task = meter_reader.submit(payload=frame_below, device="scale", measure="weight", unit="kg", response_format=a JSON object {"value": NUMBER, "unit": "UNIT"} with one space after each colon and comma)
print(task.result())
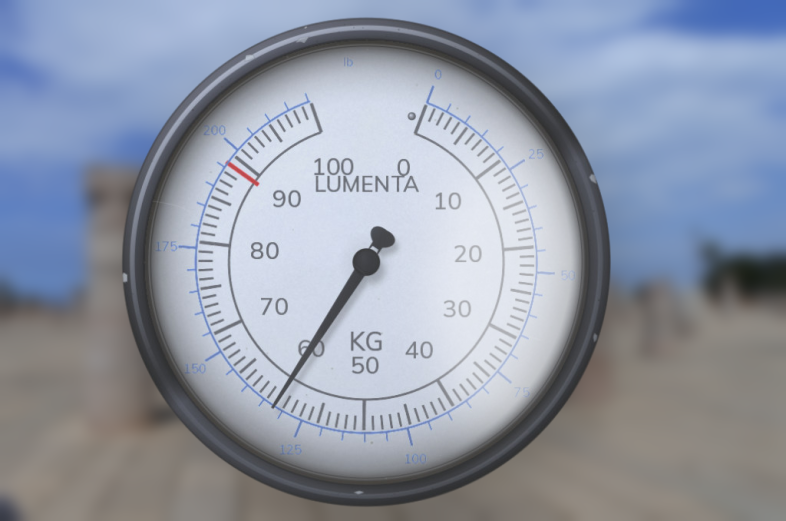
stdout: {"value": 60, "unit": "kg"}
